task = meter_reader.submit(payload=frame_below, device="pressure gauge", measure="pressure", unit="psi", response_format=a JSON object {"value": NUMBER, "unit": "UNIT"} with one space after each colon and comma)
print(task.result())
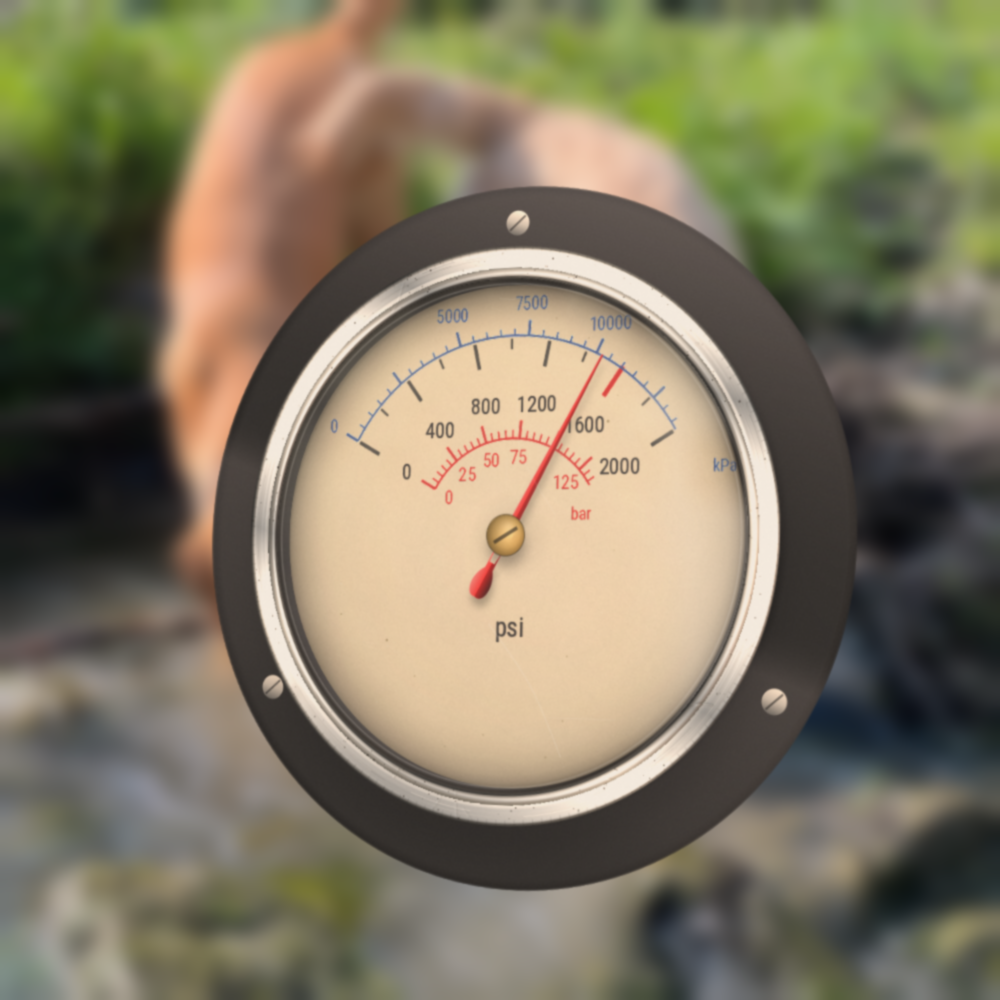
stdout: {"value": 1500, "unit": "psi"}
